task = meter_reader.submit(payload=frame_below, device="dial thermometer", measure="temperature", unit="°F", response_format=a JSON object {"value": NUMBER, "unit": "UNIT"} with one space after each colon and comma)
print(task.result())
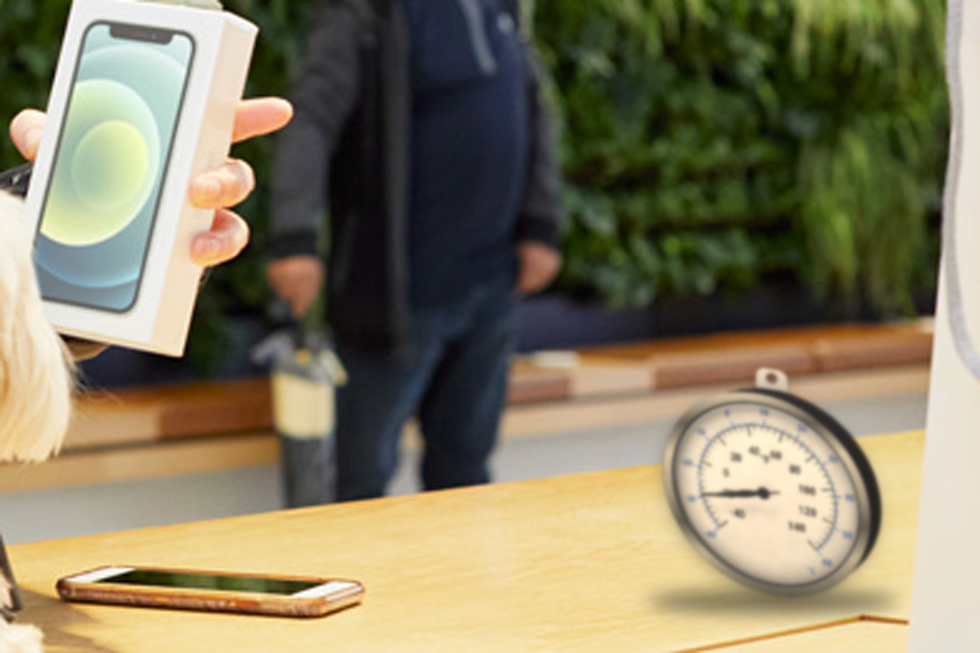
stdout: {"value": -20, "unit": "°F"}
